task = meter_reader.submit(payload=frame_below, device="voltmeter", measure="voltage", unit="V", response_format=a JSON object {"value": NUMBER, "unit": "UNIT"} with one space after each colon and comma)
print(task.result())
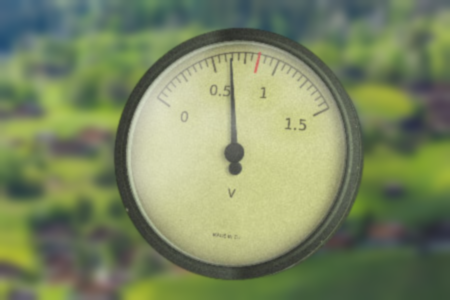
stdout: {"value": 0.65, "unit": "V"}
